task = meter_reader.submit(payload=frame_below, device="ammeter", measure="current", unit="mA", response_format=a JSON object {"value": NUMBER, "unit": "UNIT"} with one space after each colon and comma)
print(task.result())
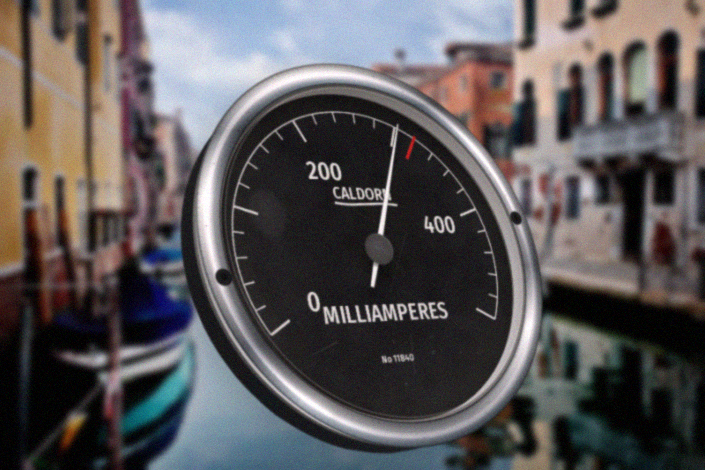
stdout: {"value": 300, "unit": "mA"}
